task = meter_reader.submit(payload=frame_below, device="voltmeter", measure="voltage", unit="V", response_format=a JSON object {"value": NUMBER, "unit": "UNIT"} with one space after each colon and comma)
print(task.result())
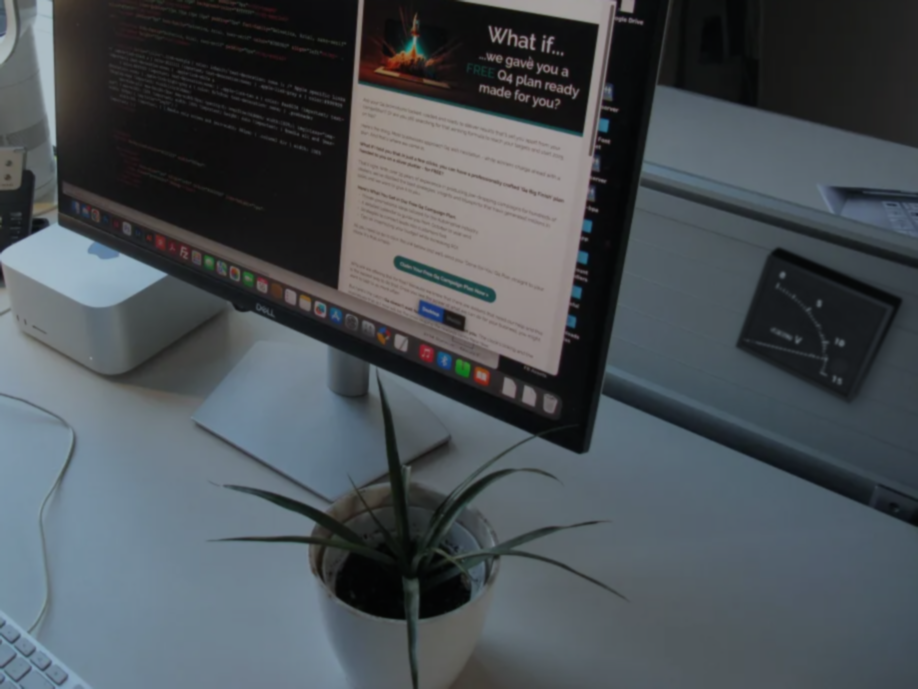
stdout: {"value": 12.5, "unit": "V"}
